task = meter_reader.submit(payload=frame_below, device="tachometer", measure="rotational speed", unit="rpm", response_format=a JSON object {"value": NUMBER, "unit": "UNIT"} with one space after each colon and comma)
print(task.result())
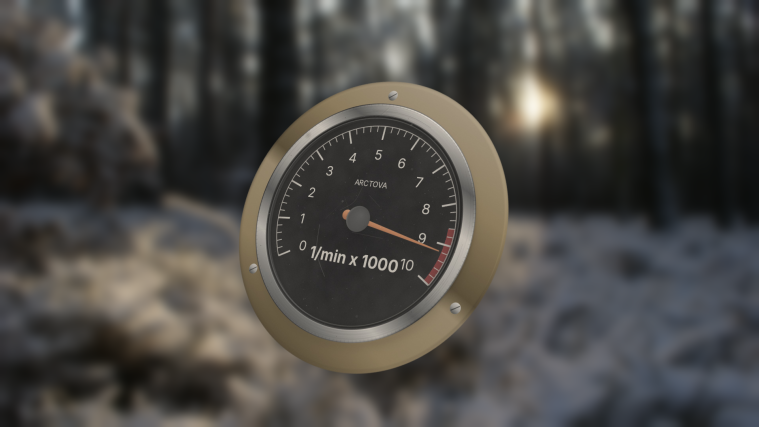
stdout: {"value": 9200, "unit": "rpm"}
